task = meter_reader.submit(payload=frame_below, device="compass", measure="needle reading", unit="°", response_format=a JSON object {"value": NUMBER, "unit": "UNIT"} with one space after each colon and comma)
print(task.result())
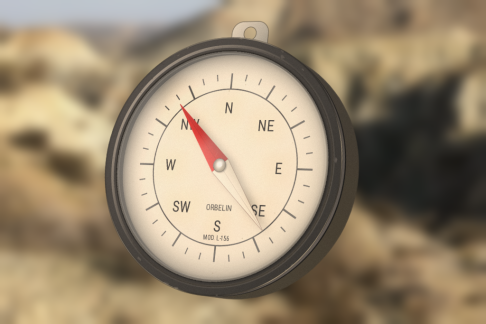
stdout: {"value": 320, "unit": "°"}
